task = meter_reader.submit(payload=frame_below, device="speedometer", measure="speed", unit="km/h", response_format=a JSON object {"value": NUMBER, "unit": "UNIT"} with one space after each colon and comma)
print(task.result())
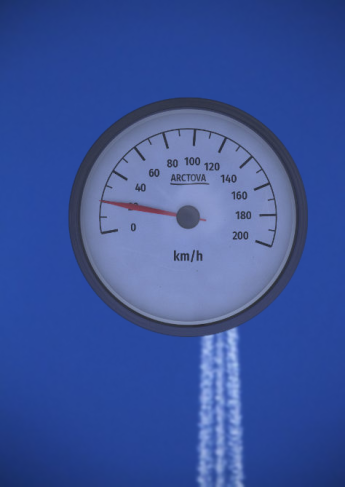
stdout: {"value": 20, "unit": "km/h"}
